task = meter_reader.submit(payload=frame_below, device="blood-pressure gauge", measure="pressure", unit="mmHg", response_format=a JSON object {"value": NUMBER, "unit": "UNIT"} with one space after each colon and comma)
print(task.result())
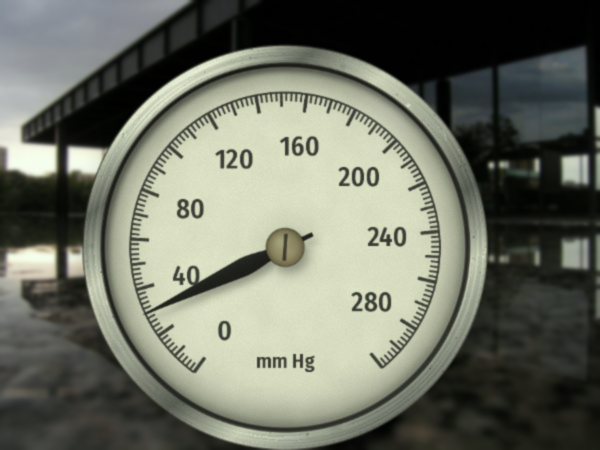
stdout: {"value": 30, "unit": "mmHg"}
